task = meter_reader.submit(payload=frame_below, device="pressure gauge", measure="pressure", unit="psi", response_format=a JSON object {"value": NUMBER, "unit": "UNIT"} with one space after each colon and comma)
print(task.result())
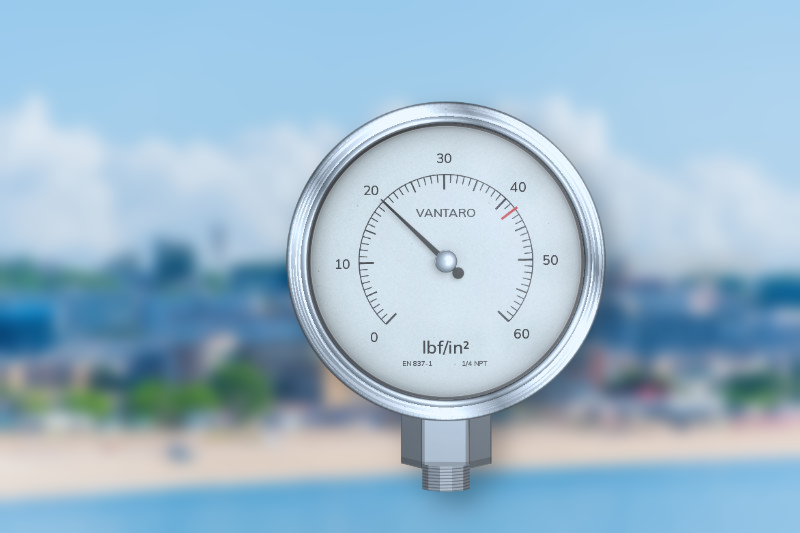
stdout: {"value": 20, "unit": "psi"}
